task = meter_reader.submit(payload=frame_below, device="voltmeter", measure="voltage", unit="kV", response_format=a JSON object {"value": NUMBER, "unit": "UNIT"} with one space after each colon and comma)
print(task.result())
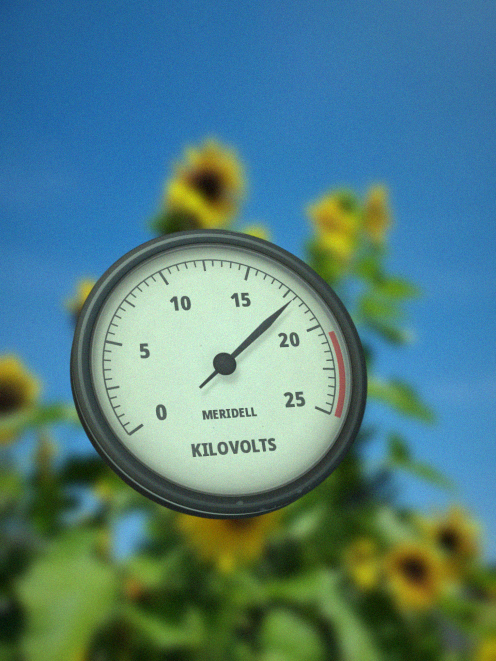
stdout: {"value": 18, "unit": "kV"}
